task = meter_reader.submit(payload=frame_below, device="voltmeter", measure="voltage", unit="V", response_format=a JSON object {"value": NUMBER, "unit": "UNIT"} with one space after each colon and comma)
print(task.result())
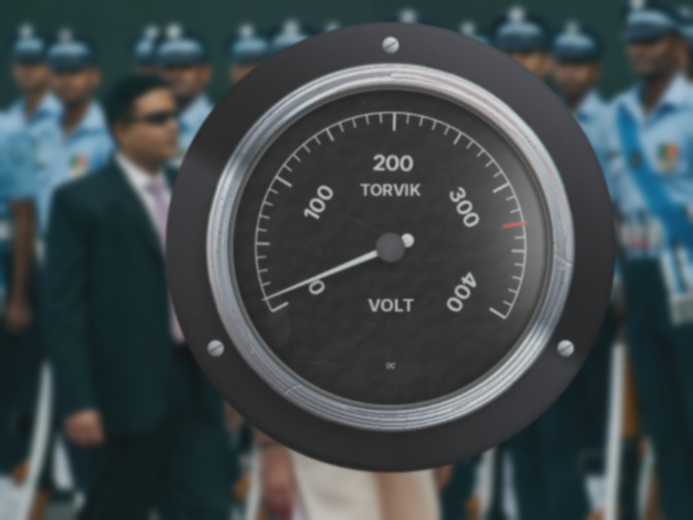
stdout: {"value": 10, "unit": "V"}
